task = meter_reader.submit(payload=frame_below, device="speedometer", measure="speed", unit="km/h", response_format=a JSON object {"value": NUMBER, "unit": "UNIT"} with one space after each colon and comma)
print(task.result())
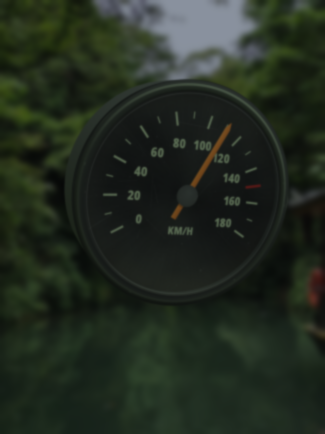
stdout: {"value": 110, "unit": "km/h"}
